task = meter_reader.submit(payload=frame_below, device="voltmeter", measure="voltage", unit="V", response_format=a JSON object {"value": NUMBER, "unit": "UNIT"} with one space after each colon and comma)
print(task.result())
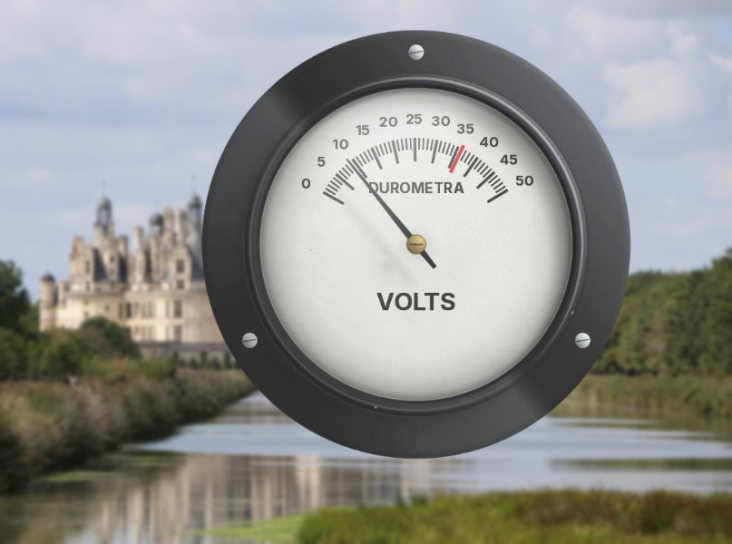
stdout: {"value": 9, "unit": "V"}
